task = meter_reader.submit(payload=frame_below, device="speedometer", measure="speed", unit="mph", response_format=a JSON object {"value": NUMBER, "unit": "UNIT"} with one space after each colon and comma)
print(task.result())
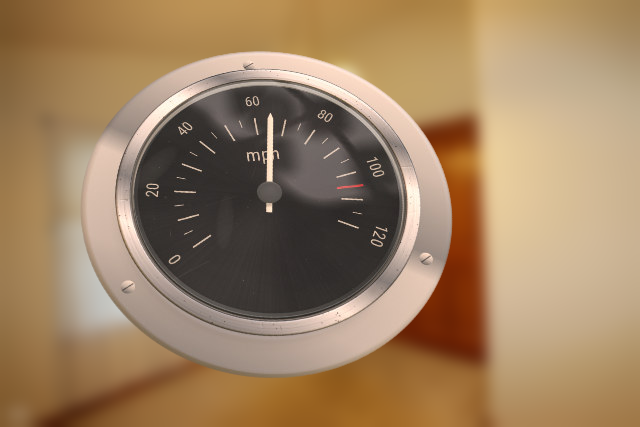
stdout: {"value": 65, "unit": "mph"}
